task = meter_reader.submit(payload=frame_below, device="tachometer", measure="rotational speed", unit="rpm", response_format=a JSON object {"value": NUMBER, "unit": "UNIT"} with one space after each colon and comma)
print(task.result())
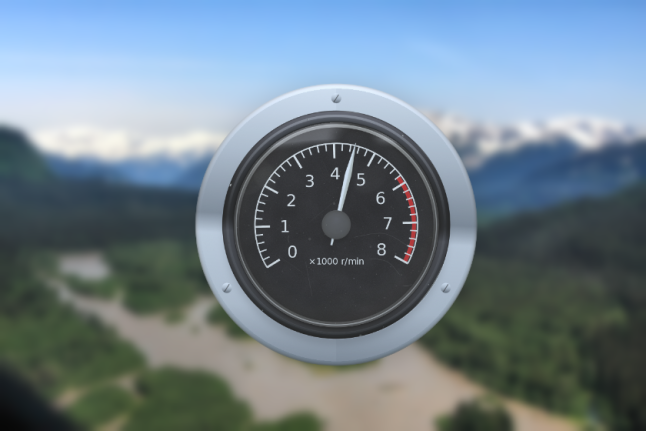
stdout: {"value": 4500, "unit": "rpm"}
